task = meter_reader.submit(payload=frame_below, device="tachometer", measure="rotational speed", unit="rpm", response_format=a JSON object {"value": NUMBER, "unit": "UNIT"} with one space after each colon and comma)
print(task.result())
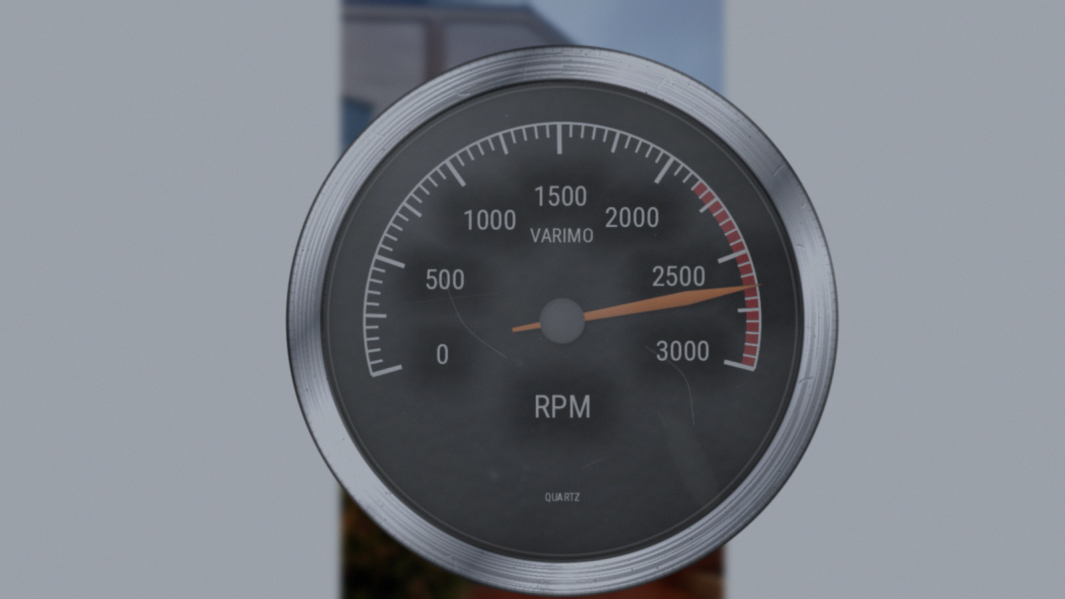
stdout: {"value": 2650, "unit": "rpm"}
